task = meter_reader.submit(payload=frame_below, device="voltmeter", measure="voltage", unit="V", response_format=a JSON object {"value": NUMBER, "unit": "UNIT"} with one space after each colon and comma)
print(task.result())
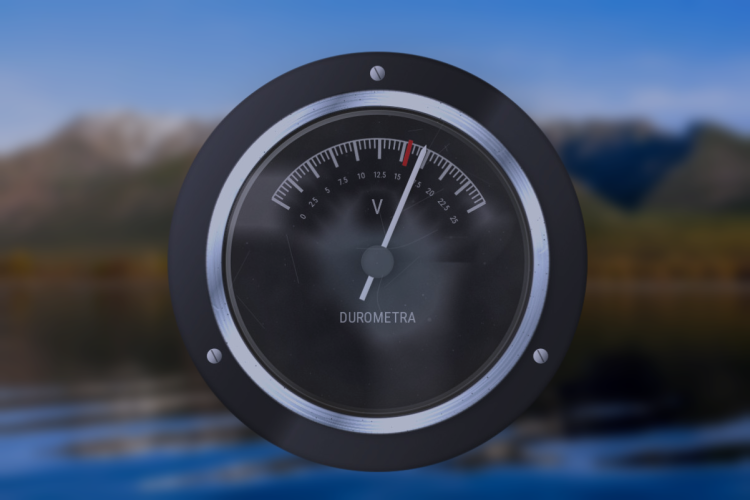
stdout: {"value": 17, "unit": "V"}
